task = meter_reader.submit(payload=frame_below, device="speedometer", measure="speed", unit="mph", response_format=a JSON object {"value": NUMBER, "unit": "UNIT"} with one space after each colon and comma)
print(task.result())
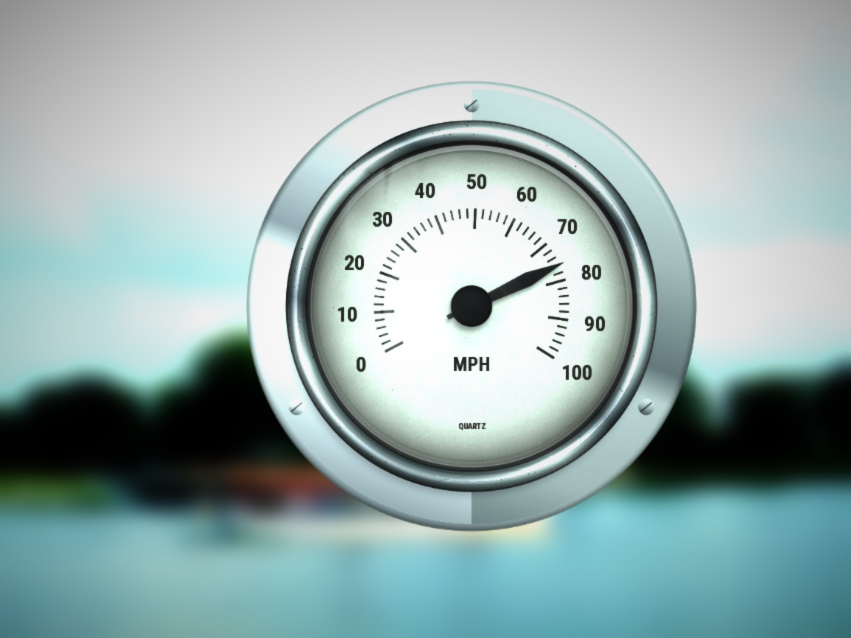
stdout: {"value": 76, "unit": "mph"}
